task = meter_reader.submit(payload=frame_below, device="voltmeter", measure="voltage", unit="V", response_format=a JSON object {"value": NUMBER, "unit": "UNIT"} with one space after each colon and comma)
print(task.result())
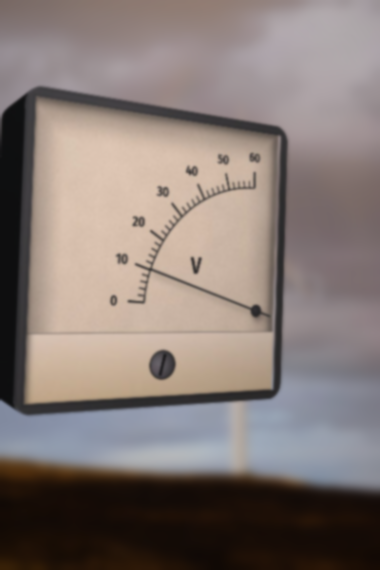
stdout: {"value": 10, "unit": "V"}
